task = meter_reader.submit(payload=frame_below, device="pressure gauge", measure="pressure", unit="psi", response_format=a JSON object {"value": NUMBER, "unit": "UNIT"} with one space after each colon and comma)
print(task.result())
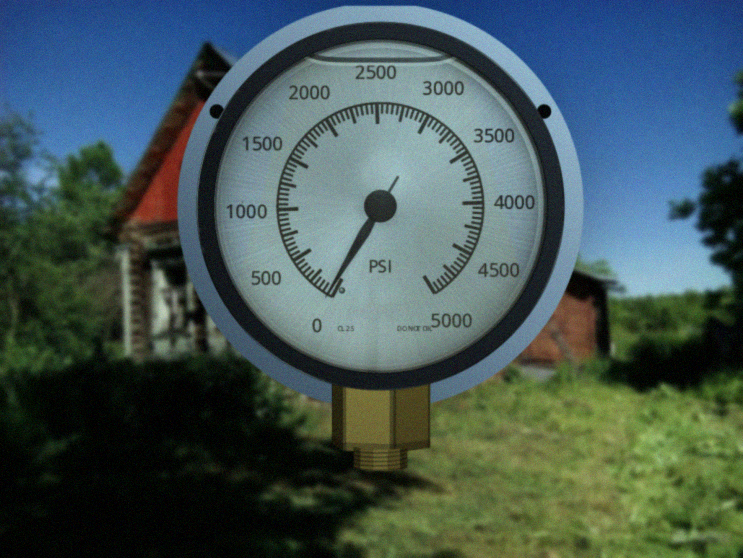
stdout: {"value": 50, "unit": "psi"}
